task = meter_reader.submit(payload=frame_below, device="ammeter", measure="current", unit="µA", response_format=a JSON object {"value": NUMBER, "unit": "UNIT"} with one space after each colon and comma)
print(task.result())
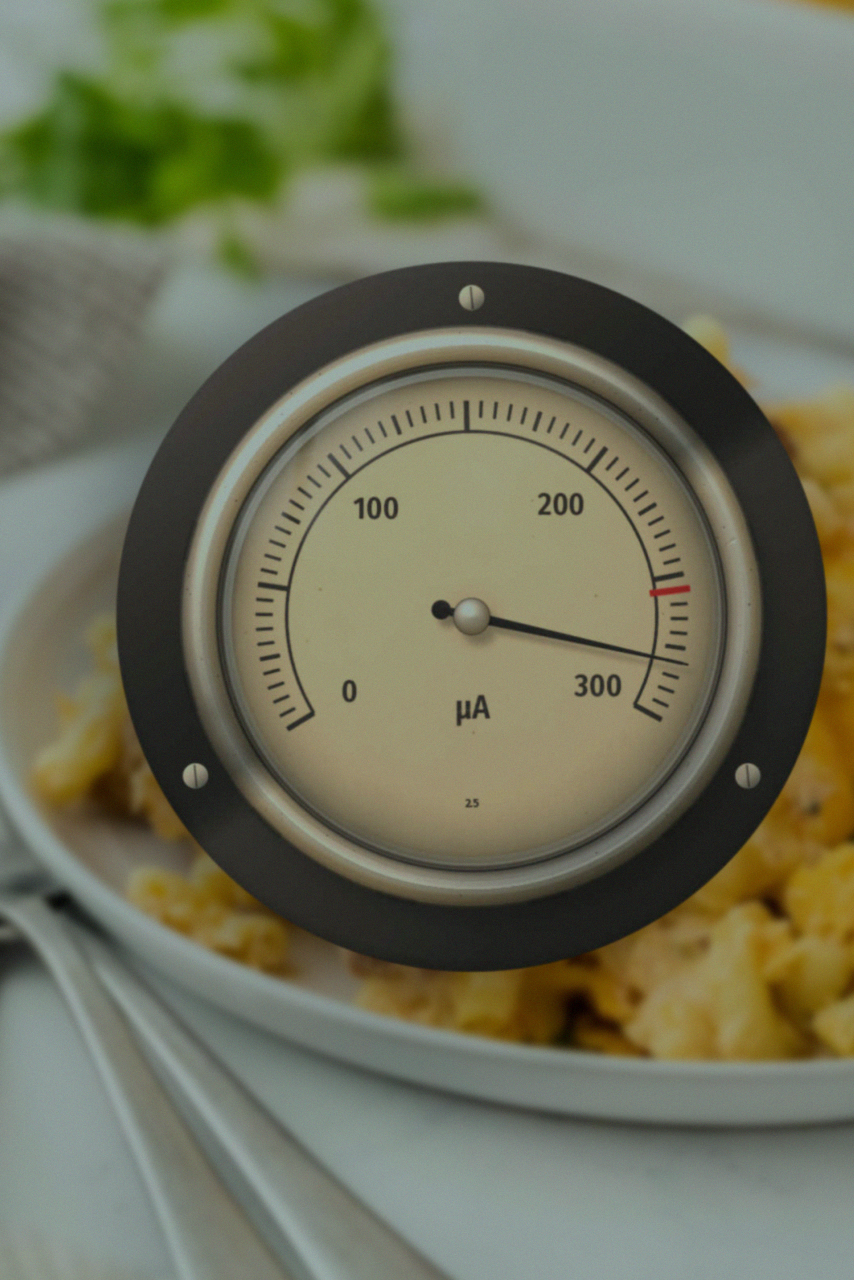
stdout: {"value": 280, "unit": "µA"}
